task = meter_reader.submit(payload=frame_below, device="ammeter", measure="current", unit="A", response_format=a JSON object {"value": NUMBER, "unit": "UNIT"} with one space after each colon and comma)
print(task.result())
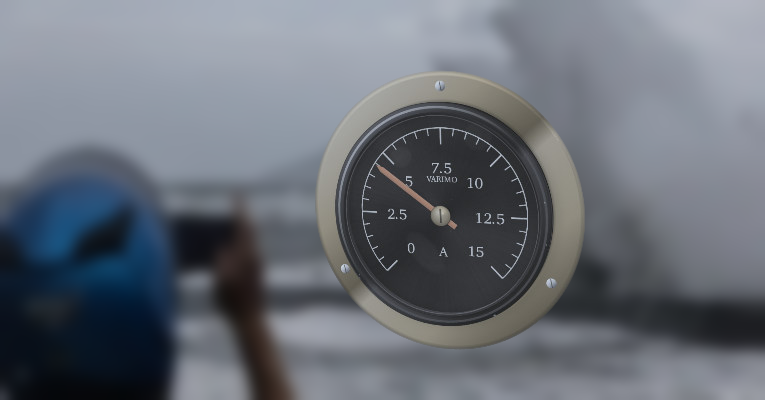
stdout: {"value": 4.5, "unit": "A"}
